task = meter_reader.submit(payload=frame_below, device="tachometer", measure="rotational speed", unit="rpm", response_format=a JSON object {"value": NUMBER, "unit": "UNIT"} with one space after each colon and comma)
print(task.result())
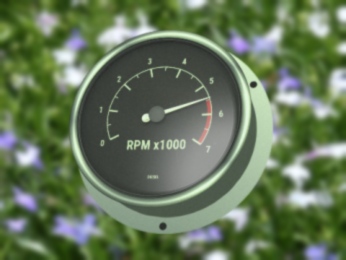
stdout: {"value": 5500, "unit": "rpm"}
